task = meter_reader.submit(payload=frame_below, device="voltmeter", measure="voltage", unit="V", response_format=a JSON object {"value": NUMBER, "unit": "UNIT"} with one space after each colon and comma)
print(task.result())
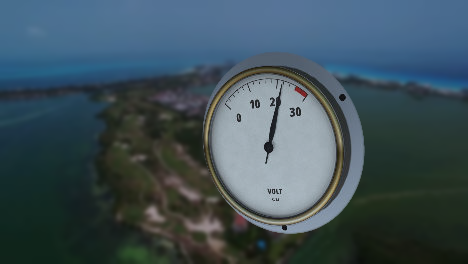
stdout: {"value": 22, "unit": "V"}
